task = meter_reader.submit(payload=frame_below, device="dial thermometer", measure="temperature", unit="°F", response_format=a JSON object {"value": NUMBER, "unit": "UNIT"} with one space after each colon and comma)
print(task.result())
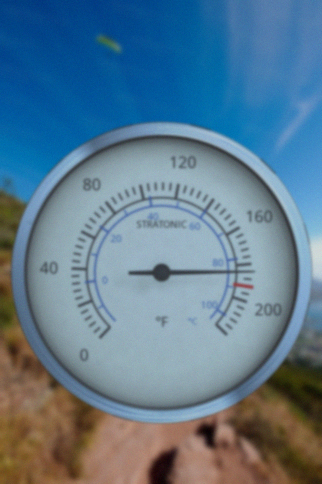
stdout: {"value": 184, "unit": "°F"}
